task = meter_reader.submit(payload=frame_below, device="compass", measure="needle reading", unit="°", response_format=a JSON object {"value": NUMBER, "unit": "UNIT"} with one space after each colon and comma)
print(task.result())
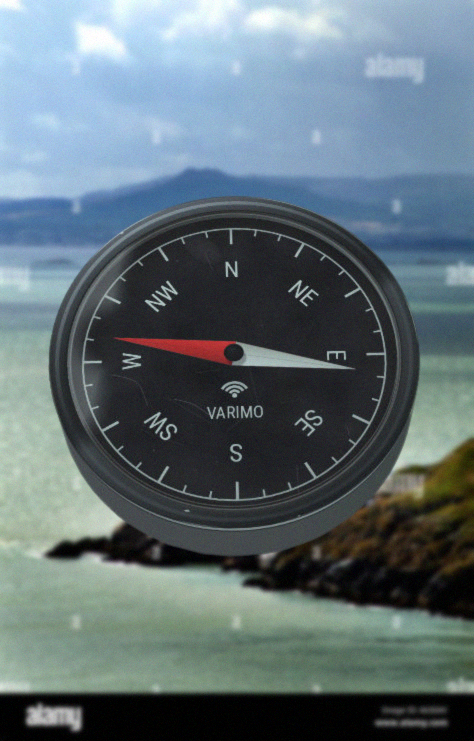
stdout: {"value": 280, "unit": "°"}
